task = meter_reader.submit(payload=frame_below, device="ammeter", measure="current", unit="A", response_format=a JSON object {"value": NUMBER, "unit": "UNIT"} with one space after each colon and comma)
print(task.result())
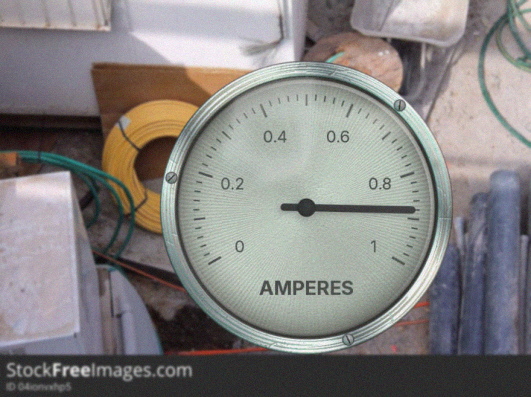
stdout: {"value": 0.88, "unit": "A"}
